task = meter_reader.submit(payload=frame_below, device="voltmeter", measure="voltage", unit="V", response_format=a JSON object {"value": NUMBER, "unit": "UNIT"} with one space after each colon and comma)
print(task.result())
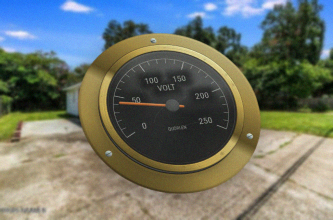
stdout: {"value": 40, "unit": "V"}
